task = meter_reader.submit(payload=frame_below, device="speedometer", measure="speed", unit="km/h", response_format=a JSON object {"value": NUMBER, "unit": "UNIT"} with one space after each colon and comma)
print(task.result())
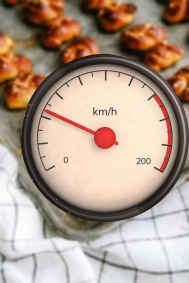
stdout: {"value": 45, "unit": "km/h"}
